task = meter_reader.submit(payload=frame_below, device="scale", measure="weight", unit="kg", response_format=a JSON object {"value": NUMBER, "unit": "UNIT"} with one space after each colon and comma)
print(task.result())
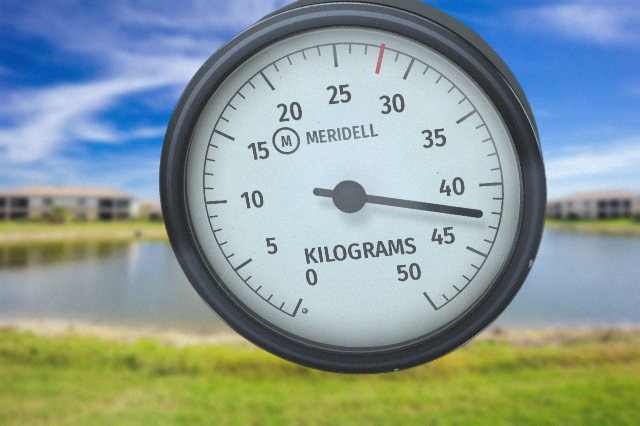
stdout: {"value": 42, "unit": "kg"}
